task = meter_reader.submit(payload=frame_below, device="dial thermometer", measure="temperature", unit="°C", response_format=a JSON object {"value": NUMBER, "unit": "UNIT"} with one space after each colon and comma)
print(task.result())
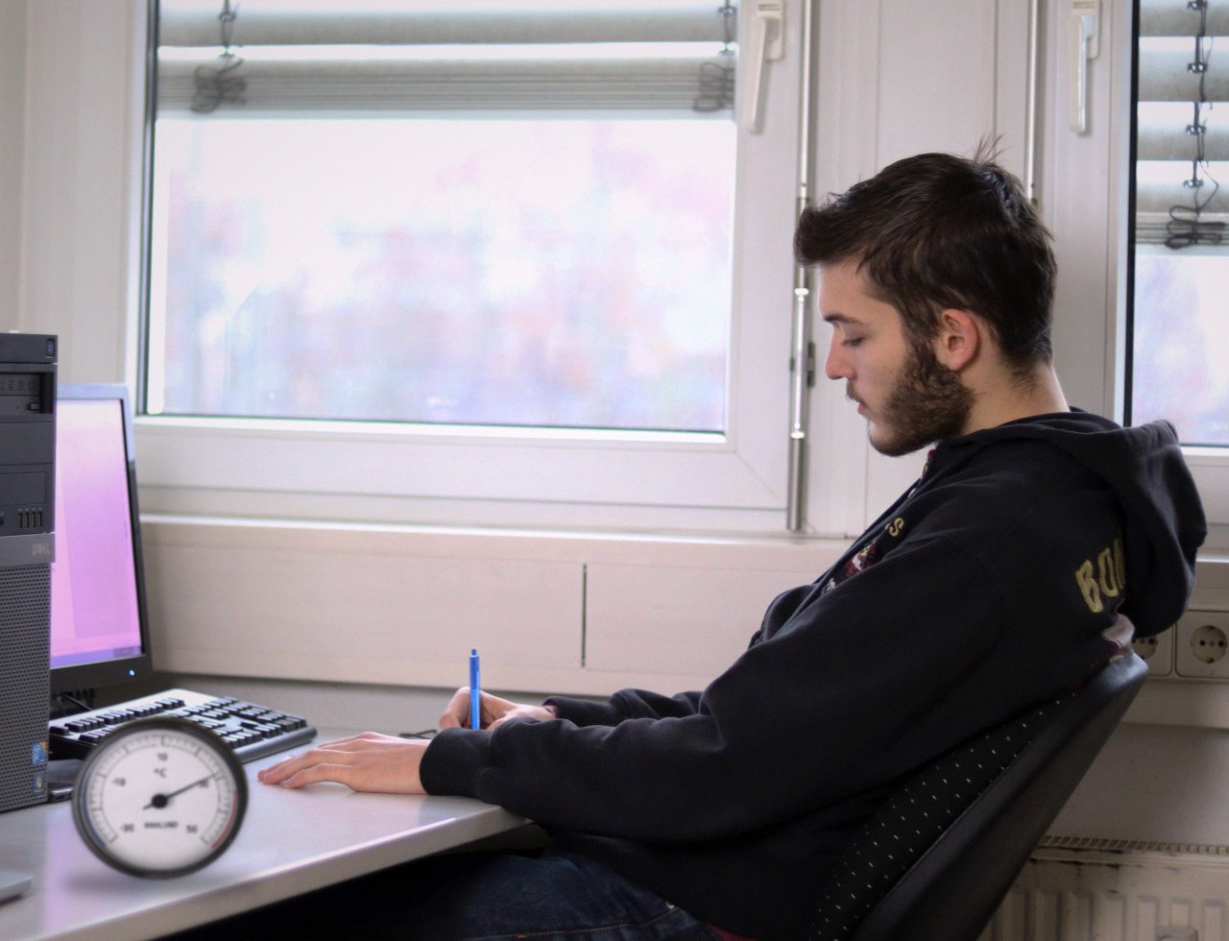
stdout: {"value": 28, "unit": "°C"}
